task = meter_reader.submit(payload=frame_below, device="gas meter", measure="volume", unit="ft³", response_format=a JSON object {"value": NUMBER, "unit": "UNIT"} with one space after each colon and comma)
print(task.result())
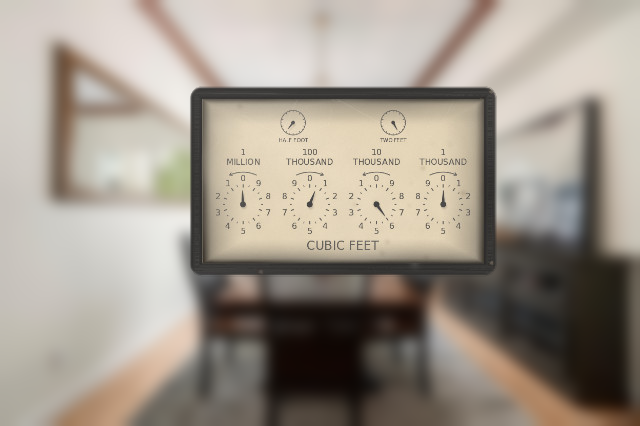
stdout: {"value": 6000, "unit": "ft³"}
